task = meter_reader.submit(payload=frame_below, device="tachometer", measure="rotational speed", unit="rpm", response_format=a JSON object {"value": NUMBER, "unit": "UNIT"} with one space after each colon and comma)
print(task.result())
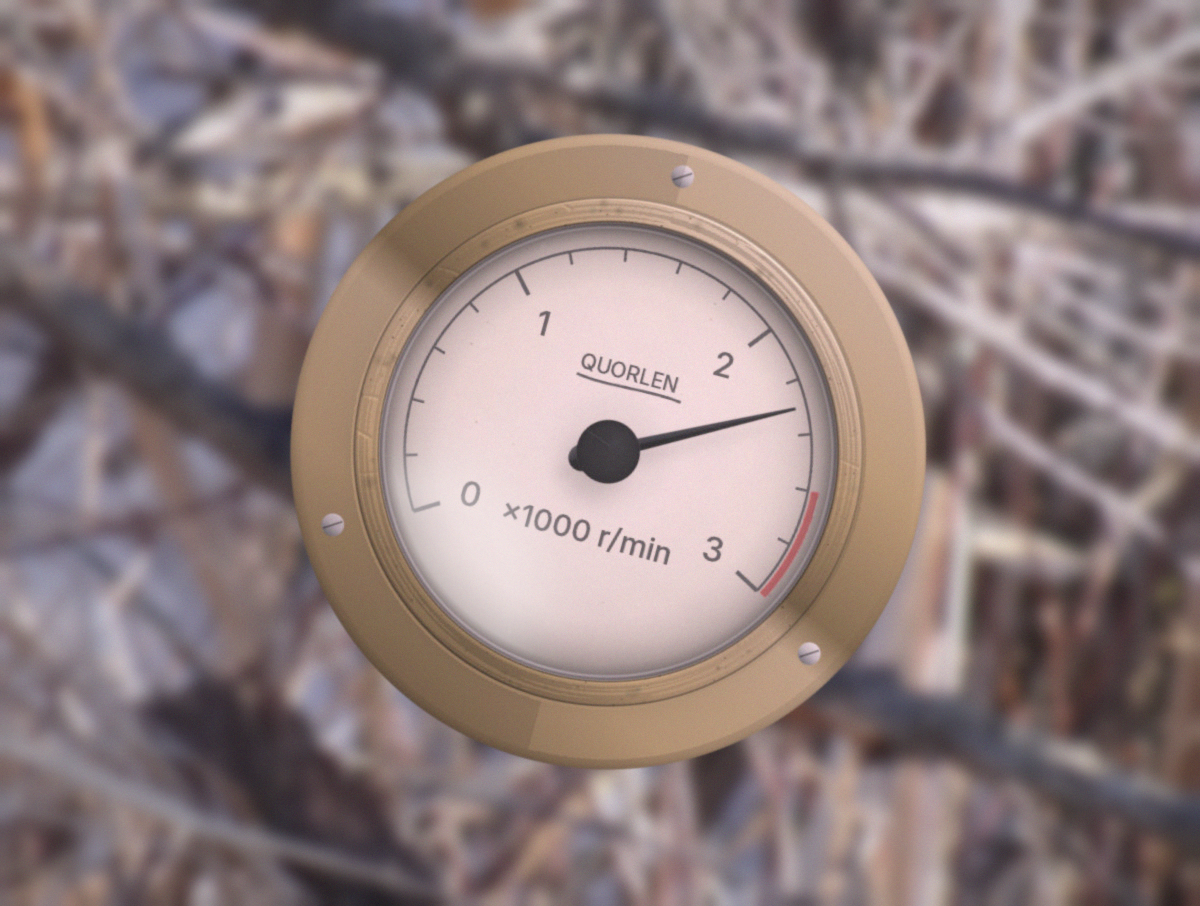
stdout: {"value": 2300, "unit": "rpm"}
